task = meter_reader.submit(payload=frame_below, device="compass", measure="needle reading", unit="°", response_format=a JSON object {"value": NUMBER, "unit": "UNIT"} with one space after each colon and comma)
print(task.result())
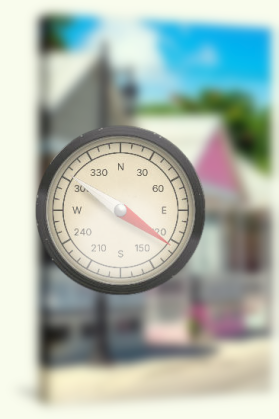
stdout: {"value": 125, "unit": "°"}
